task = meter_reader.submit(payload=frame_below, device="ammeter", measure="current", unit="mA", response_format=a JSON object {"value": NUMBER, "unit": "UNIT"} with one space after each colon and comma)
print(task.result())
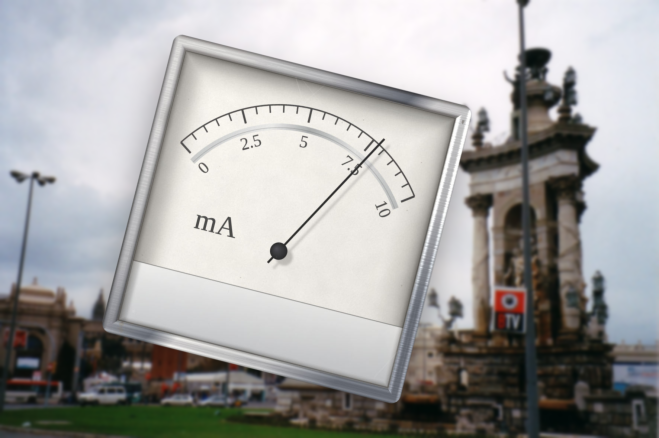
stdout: {"value": 7.75, "unit": "mA"}
